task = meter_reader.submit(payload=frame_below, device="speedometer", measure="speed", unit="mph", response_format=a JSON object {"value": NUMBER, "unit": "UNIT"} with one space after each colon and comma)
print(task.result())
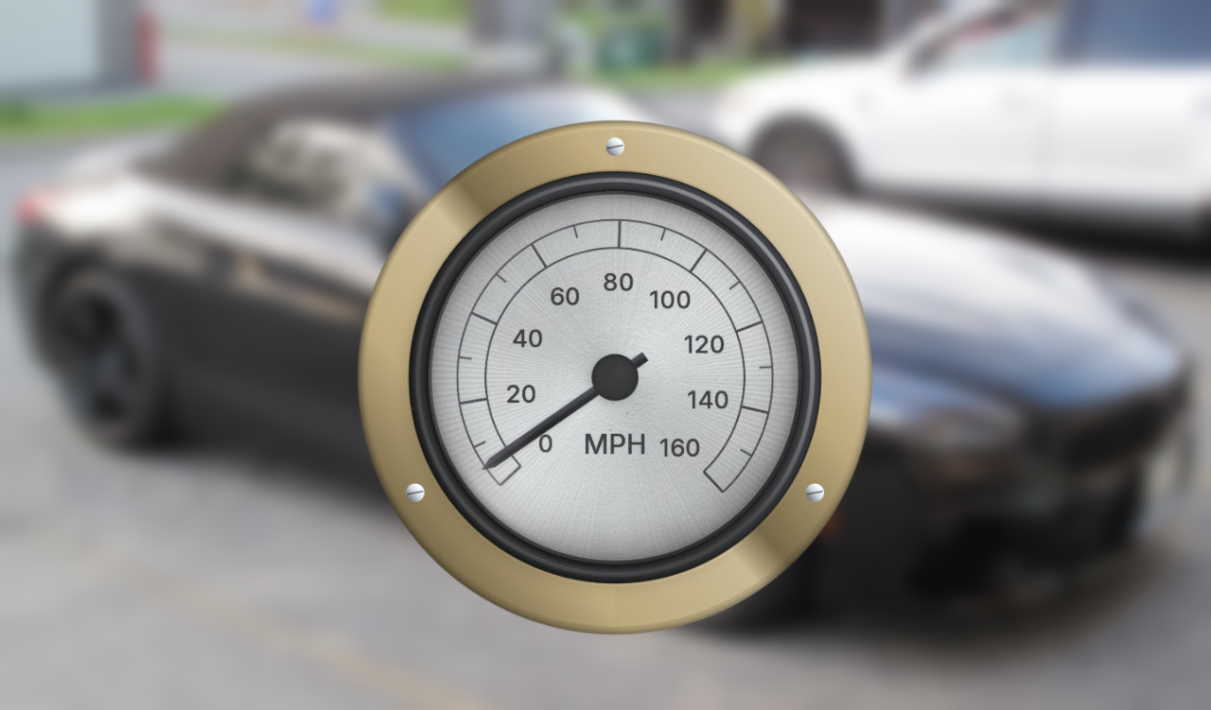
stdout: {"value": 5, "unit": "mph"}
